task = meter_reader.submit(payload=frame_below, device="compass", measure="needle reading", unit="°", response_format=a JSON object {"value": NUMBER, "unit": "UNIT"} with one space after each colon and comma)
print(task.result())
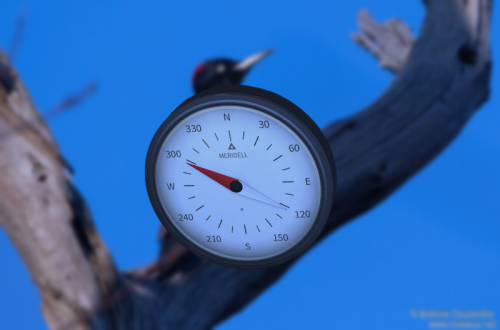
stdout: {"value": 300, "unit": "°"}
